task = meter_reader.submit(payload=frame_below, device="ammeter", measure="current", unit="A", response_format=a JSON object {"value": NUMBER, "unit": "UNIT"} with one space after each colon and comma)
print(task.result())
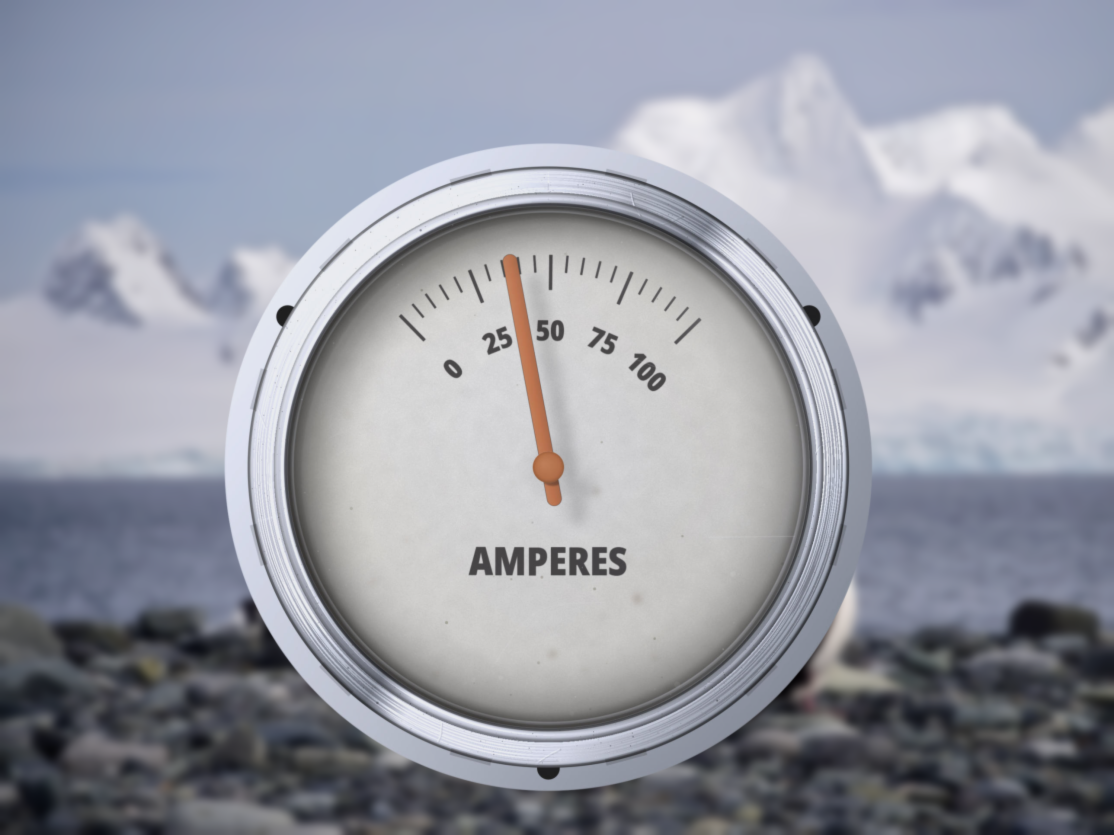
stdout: {"value": 37.5, "unit": "A"}
